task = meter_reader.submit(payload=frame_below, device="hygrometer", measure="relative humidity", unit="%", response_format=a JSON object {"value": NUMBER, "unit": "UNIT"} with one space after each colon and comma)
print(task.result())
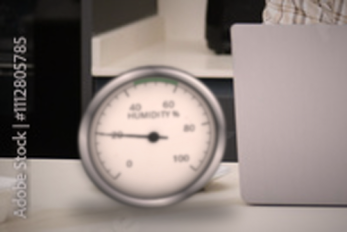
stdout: {"value": 20, "unit": "%"}
